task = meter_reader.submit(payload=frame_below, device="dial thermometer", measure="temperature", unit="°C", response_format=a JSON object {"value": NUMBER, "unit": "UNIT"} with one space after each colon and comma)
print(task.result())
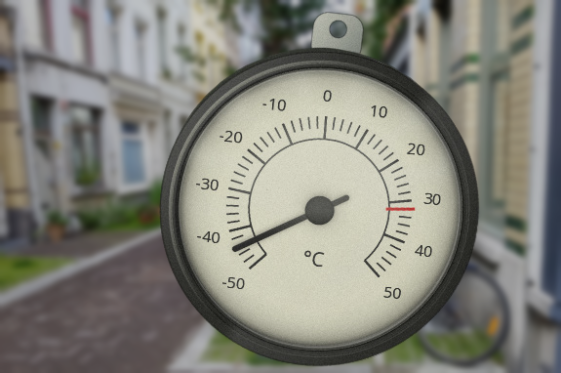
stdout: {"value": -44, "unit": "°C"}
